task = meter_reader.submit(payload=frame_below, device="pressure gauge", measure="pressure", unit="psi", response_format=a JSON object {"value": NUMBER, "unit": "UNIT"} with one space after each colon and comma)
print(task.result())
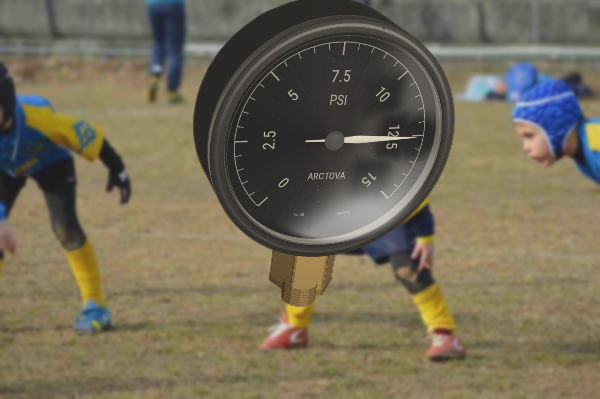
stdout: {"value": 12.5, "unit": "psi"}
